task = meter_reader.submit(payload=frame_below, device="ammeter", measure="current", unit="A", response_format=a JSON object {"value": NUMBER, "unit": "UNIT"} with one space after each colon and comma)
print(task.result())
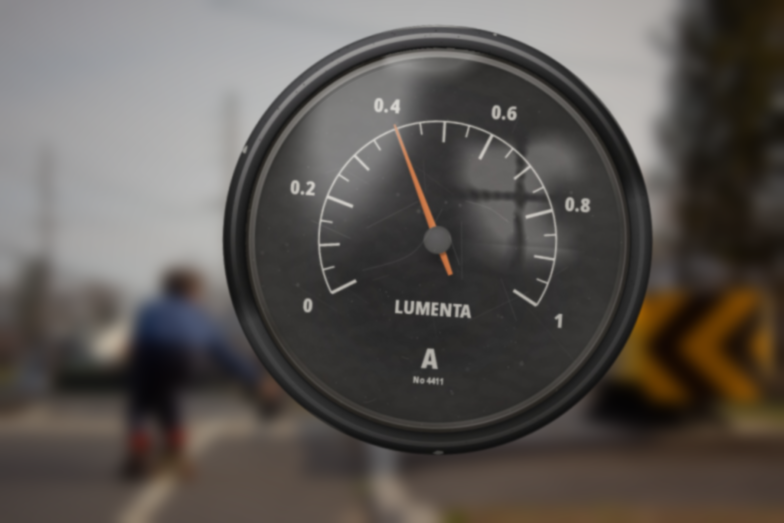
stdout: {"value": 0.4, "unit": "A"}
